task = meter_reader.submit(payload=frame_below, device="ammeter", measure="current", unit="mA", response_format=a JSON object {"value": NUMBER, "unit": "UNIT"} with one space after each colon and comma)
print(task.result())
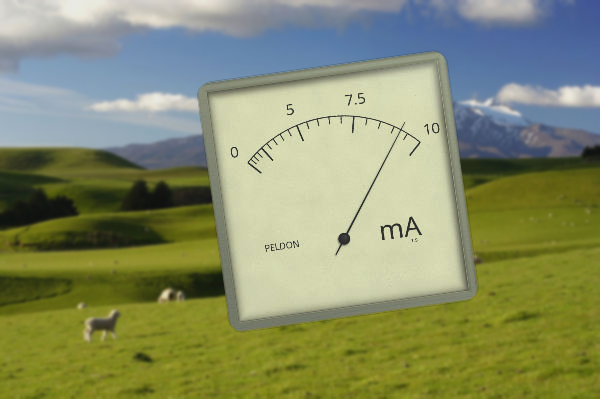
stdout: {"value": 9.25, "unit": "mA"}
